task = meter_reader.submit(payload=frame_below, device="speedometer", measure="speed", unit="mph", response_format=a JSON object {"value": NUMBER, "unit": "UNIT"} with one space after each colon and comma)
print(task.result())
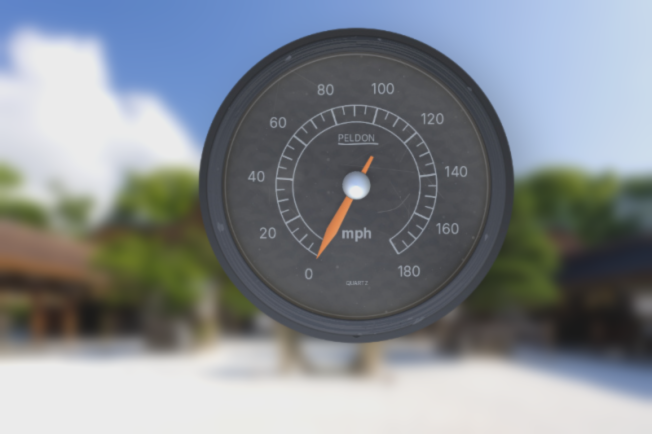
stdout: {"value": 0, "unit": "mph"}
